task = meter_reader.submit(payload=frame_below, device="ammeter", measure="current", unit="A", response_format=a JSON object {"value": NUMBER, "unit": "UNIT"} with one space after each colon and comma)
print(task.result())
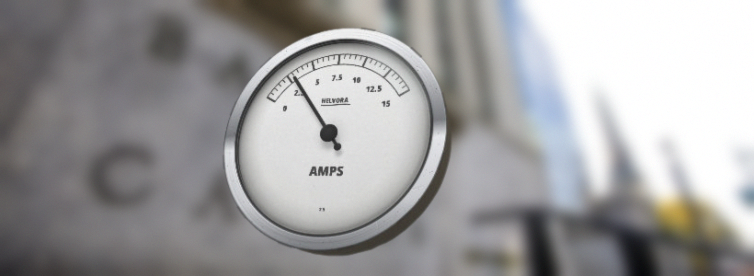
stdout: {"value": 3, "unit": "A"}
